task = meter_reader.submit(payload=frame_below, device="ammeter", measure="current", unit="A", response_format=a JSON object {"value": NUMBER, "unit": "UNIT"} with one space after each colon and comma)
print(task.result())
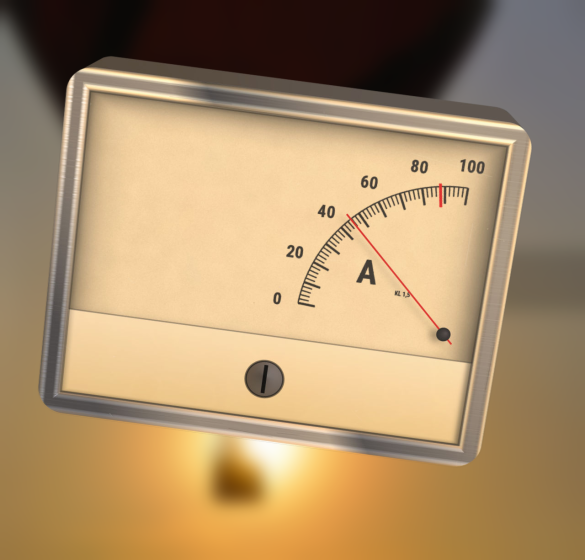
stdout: {"value": 46, "unit": "A"}
